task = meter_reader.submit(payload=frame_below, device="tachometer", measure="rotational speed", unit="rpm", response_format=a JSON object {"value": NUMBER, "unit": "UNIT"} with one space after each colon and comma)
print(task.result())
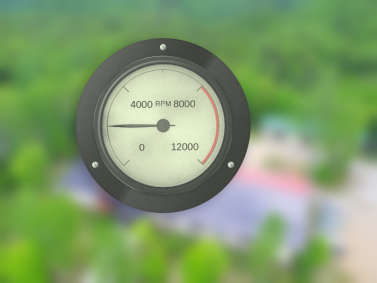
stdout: {"value": 2000, "unit": "rpm"}
